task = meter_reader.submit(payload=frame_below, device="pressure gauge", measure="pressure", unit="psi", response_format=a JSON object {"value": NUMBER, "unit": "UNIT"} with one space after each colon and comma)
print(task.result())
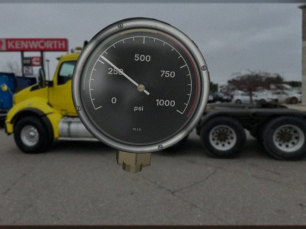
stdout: {"value": 275, "unit": "psi"}
